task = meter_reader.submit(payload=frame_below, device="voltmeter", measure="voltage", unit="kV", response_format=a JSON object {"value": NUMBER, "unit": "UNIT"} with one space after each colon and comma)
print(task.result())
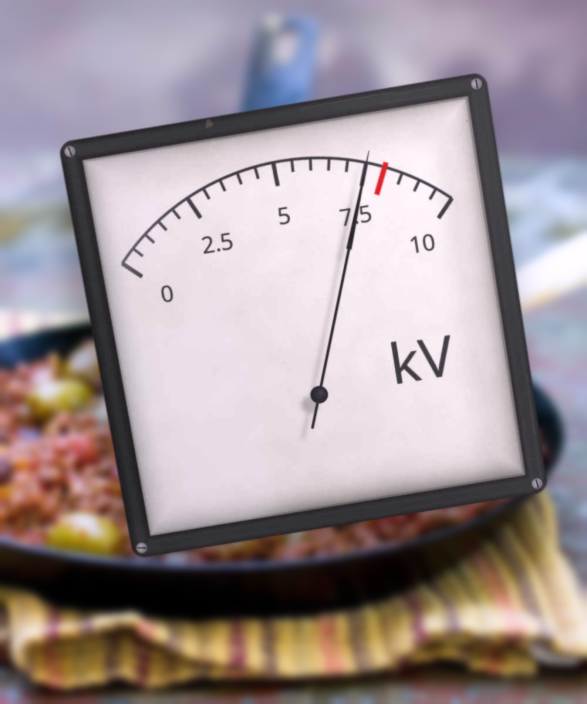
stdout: {"value": 7.5, "unit": "kV"}
